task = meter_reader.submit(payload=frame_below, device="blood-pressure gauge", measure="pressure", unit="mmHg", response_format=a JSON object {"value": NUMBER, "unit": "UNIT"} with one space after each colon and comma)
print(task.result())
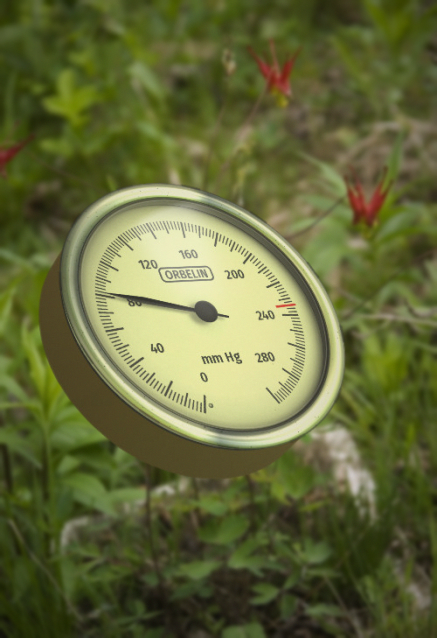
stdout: {"value": 80, "unit": "mmHg"}
